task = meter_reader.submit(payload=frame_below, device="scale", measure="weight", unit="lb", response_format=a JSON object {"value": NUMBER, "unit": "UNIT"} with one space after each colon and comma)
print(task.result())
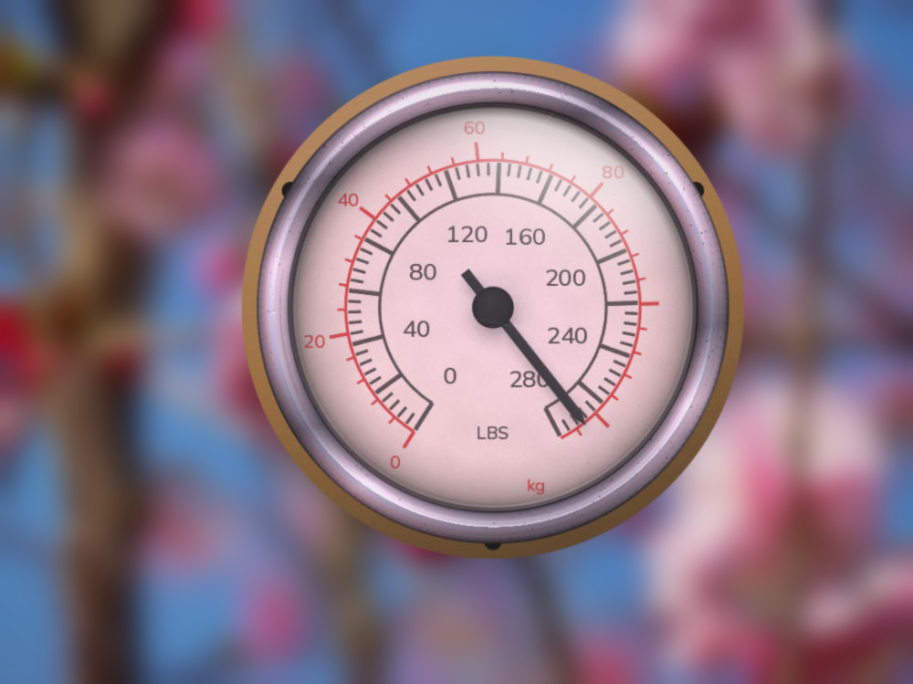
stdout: {"value": 270, "unit": "lb"}
